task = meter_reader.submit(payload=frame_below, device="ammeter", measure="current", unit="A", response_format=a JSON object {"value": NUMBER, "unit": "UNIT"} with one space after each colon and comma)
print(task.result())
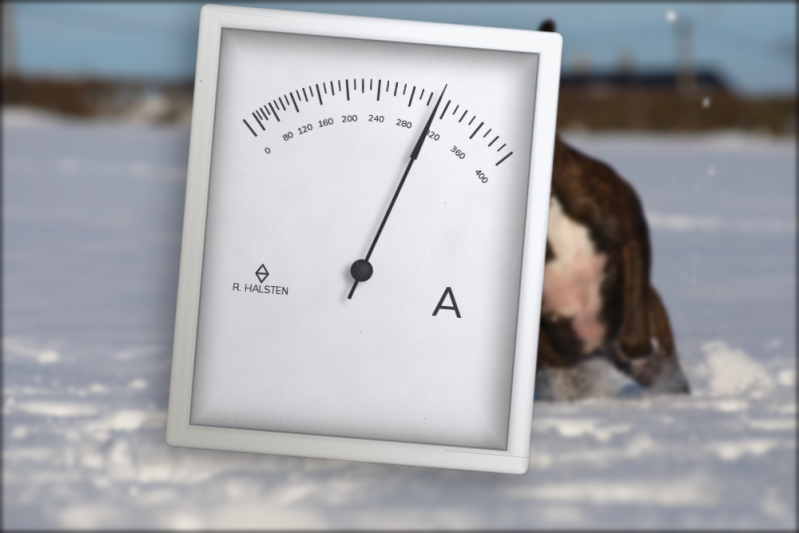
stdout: {"value": 310, "unit": "A"}
